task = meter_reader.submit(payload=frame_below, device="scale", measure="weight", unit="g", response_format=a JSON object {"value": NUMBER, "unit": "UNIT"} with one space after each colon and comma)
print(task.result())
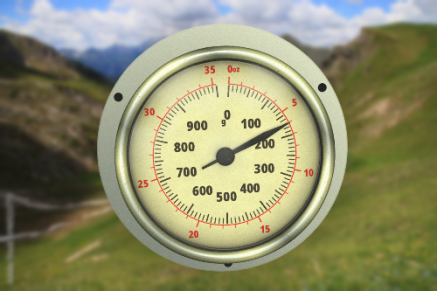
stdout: {"value": 170, "unit": "g"}
